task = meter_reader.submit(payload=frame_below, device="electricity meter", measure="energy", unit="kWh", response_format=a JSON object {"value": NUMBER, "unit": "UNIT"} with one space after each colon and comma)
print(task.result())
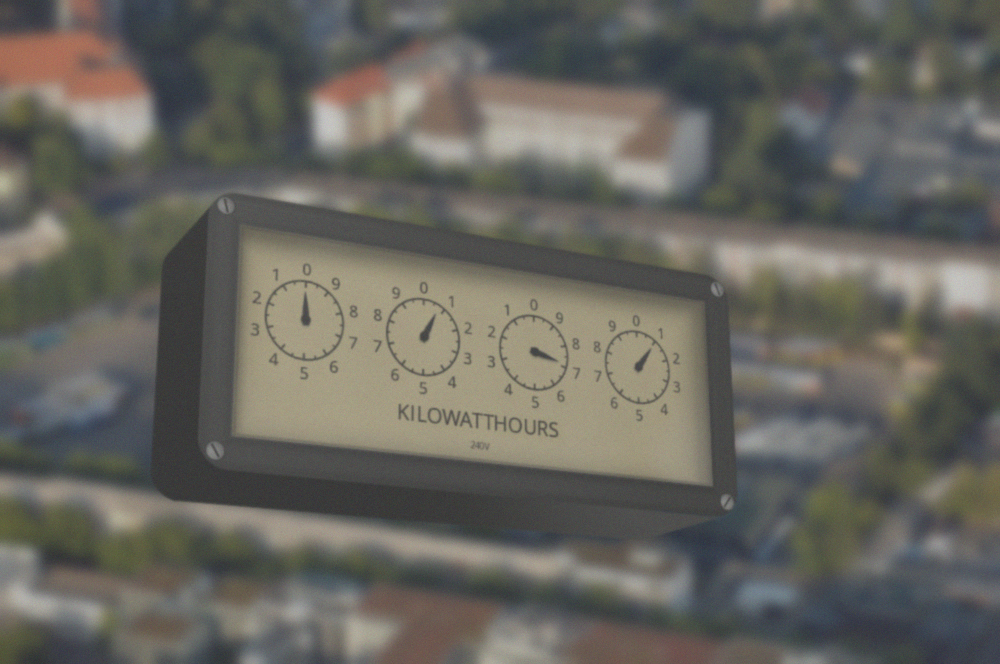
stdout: {"value": 71, "unit": "kWh"}
